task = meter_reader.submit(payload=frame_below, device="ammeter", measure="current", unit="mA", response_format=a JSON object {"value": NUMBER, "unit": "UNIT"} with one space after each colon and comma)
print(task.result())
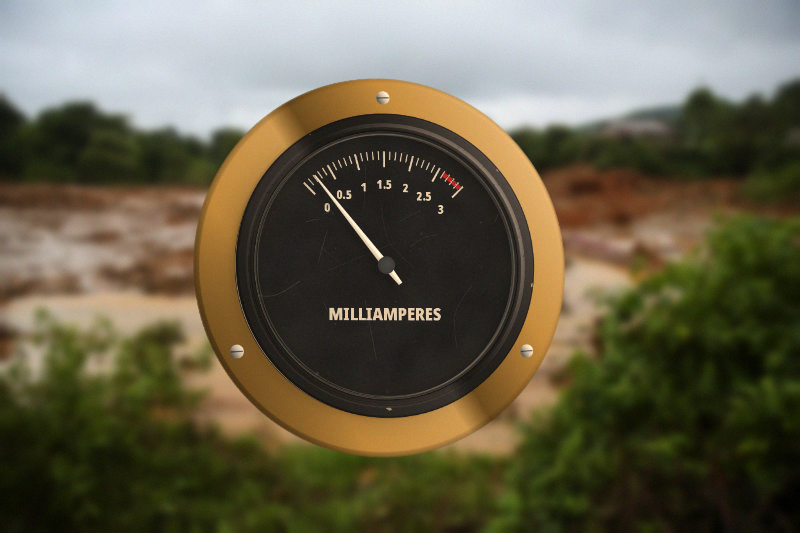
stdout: {"value": 0.2, "unit": "mA"}
